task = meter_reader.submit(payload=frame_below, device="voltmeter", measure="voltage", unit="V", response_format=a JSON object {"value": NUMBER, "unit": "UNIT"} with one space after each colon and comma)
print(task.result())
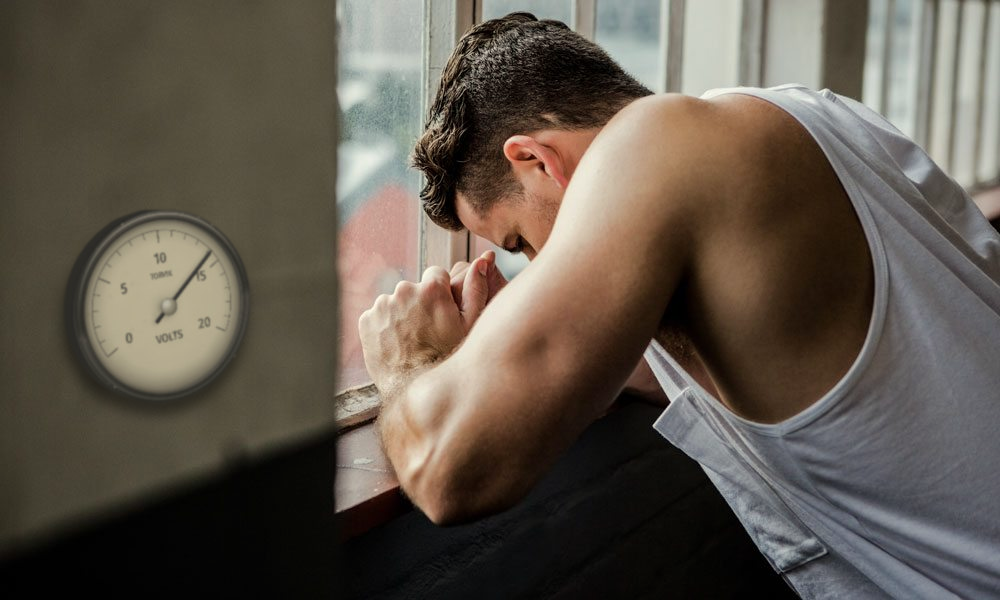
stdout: {"value": 14, "unit": "V"}
